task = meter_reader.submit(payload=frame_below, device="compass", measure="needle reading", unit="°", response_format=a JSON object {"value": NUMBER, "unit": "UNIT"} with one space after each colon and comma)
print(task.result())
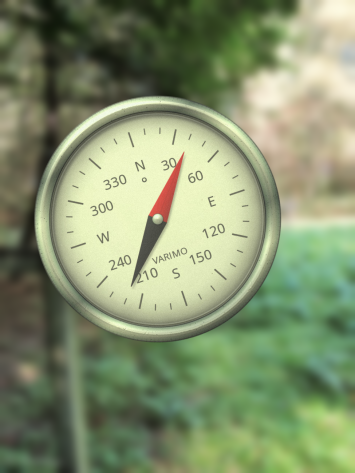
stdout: {"value": 40, "unit": "°"}
